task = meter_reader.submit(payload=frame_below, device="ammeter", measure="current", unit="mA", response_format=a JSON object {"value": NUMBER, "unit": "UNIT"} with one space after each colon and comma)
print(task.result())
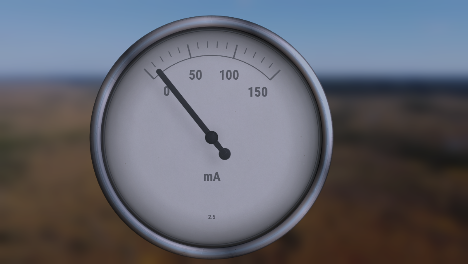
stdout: {"value": 10, "unit": "mA"}
